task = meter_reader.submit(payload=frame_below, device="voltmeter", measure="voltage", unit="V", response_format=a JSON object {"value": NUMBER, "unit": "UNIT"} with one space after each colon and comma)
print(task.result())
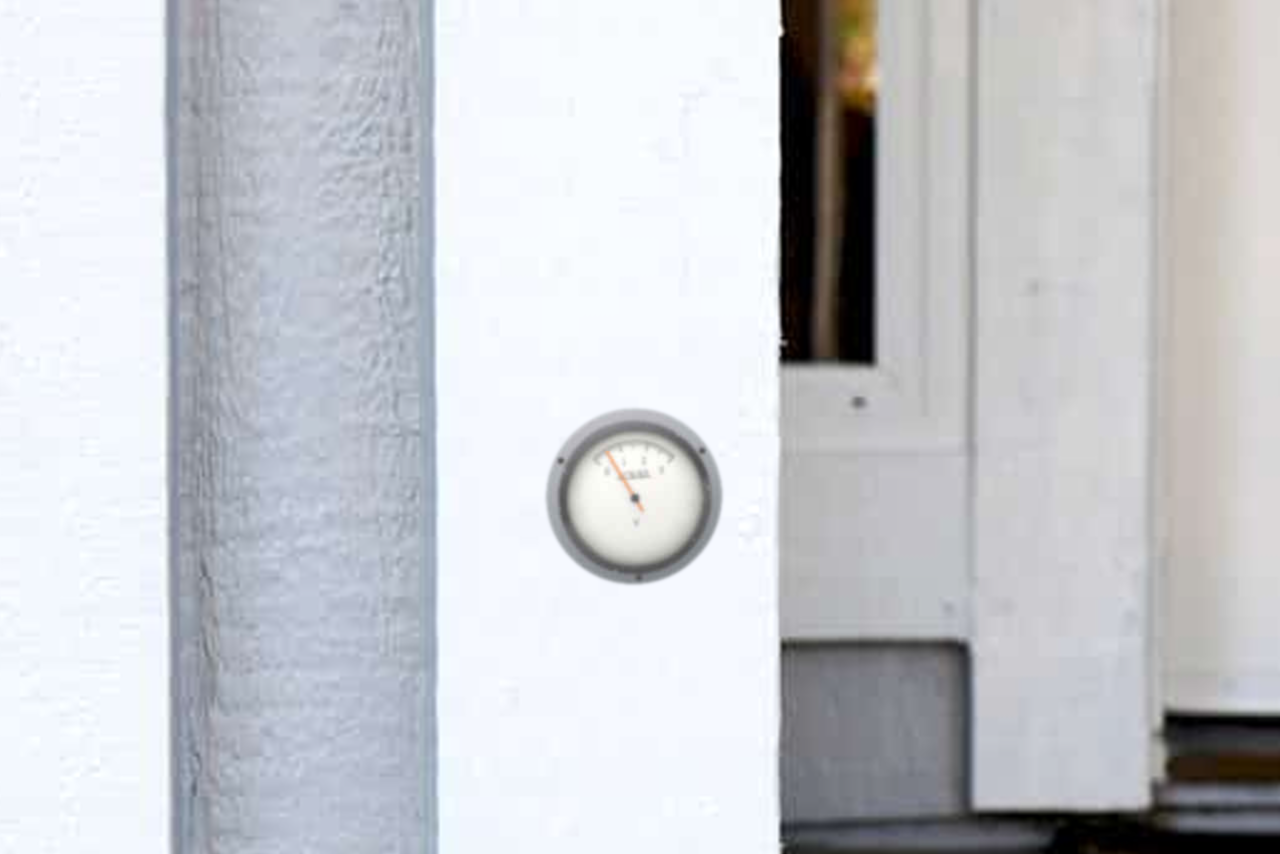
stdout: {"value": 0.5, "unit": "V"}
